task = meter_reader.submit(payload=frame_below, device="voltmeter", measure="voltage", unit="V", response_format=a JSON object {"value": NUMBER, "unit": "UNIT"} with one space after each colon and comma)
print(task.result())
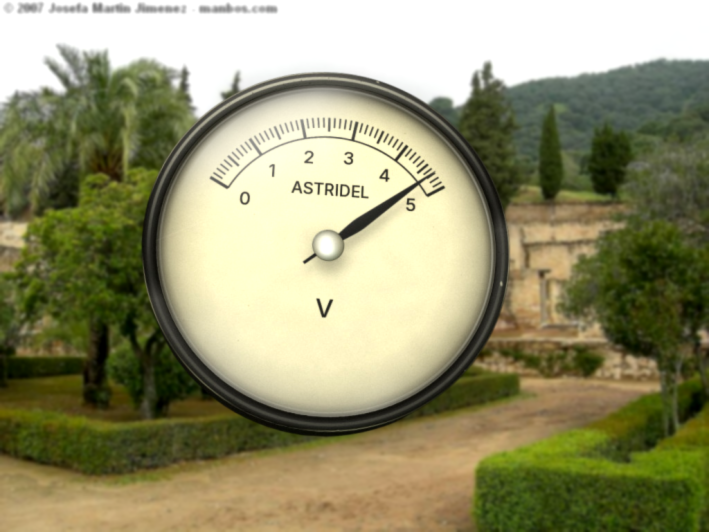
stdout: {"value": 4.7, "unit": "V"}
